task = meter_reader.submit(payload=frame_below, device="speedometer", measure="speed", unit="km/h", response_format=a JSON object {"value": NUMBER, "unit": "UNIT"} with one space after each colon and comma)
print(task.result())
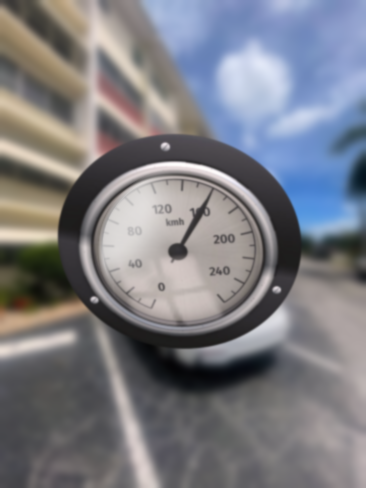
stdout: {"value": 160, "unit": "km/h"}
